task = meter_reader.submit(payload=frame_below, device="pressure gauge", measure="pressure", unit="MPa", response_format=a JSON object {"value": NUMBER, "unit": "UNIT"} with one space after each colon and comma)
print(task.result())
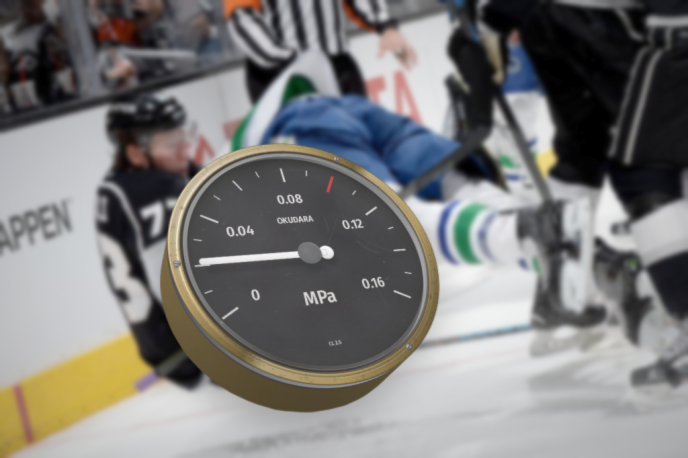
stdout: {"value": 0.02, "unit": "MPa"}
